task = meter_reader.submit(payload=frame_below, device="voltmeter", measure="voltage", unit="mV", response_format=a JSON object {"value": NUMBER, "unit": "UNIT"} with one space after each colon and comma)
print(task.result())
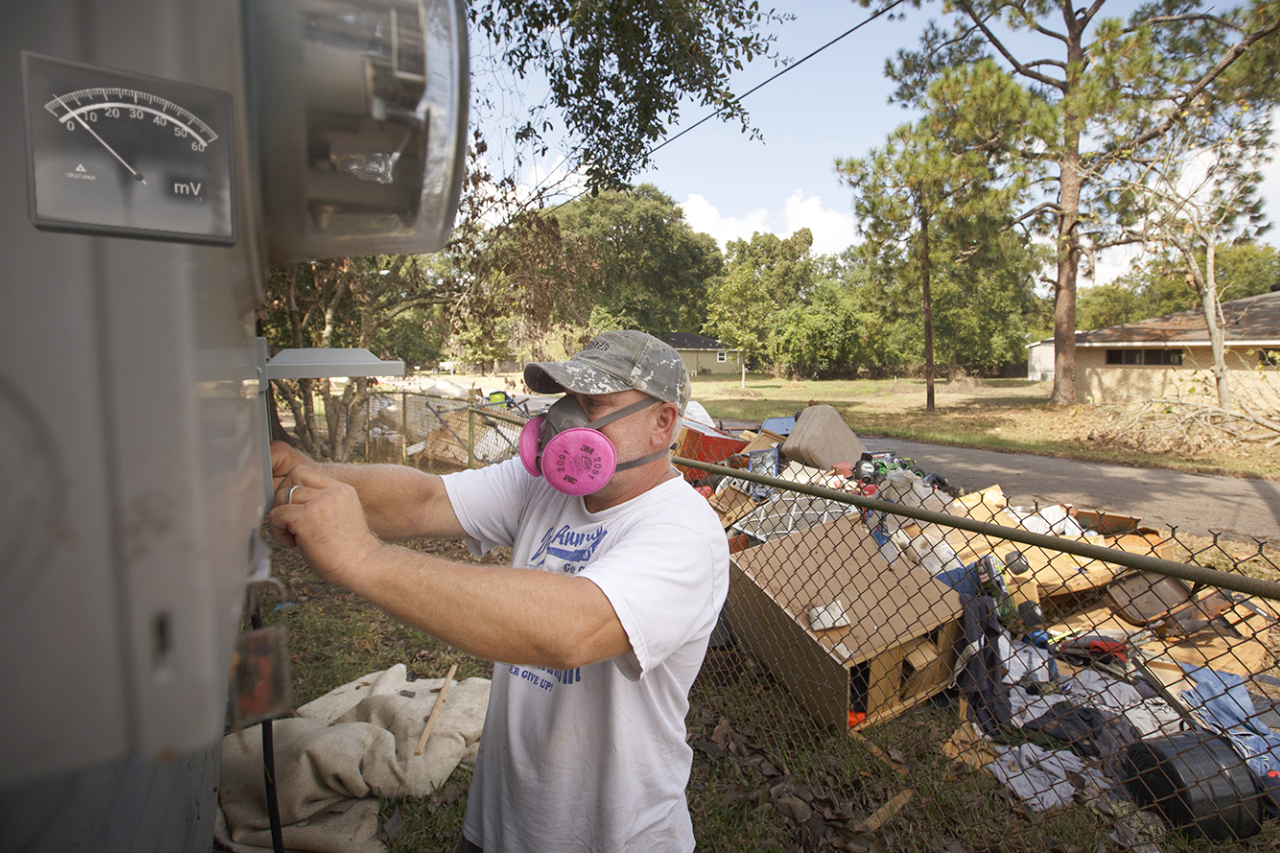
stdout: {"value": 5, "unit": "mV"}
